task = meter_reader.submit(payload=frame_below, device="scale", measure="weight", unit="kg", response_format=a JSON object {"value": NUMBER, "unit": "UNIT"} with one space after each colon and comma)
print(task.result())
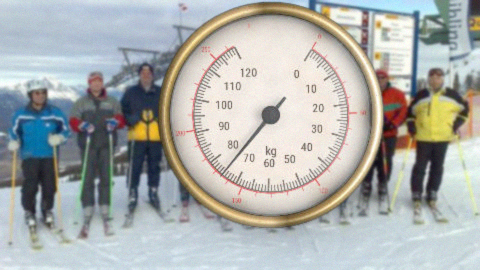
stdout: {"value": 75, "unit": "kg"}
